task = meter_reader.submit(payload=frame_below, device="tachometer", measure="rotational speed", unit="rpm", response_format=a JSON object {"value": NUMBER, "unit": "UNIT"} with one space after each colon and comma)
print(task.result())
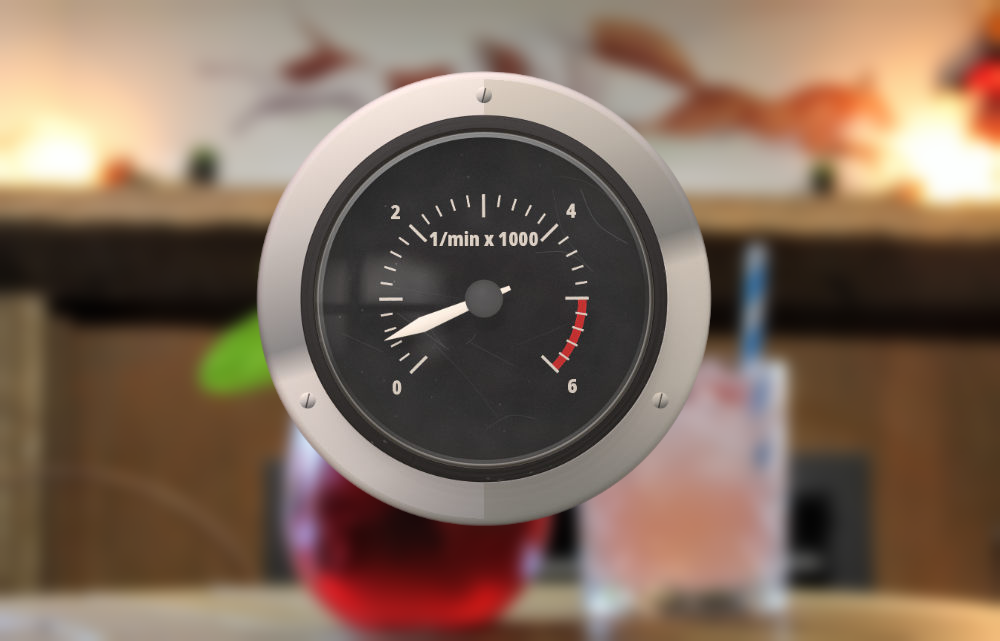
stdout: {"value": 500, "unit": "rpm"}
